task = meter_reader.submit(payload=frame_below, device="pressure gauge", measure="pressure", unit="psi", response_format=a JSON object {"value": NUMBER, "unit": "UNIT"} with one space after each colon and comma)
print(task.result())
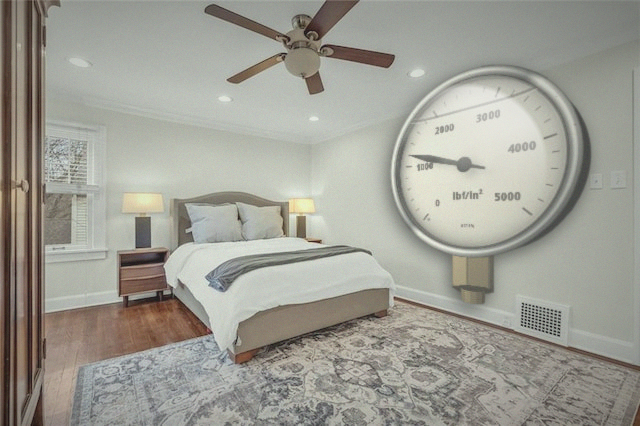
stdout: {"value": 1200, "unit": "psi"}
